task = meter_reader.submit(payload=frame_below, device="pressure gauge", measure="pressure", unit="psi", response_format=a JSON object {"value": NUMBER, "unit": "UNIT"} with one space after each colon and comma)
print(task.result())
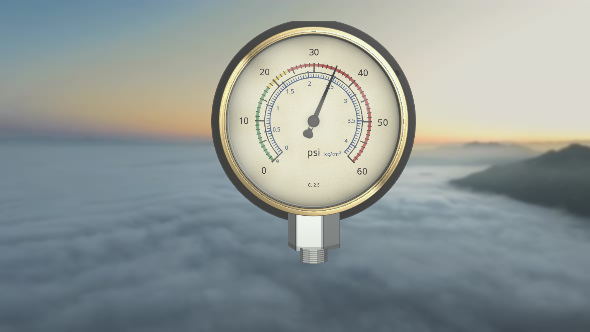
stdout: {"value": 35, "unit": "psi"}
